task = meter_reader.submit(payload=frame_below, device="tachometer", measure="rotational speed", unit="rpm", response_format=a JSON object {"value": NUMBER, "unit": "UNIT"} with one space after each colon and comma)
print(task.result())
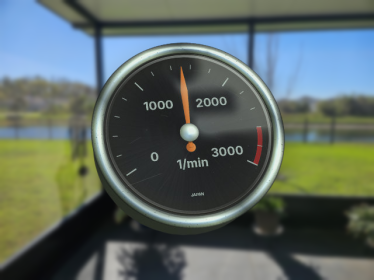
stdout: {"value": 1500, "unit": "rpm"}
